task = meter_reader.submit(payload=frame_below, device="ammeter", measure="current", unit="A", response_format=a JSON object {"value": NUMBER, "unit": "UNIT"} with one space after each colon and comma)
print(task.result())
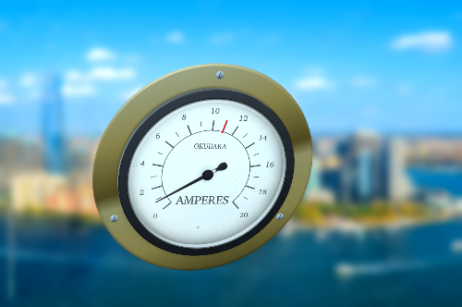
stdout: {"value": 1, "unit": "A"}
